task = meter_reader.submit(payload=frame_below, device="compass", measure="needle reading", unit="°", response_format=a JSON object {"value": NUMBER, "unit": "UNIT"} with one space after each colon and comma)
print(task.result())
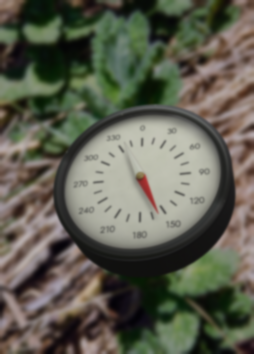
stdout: {"value": 157.5, "unit": "°"}
